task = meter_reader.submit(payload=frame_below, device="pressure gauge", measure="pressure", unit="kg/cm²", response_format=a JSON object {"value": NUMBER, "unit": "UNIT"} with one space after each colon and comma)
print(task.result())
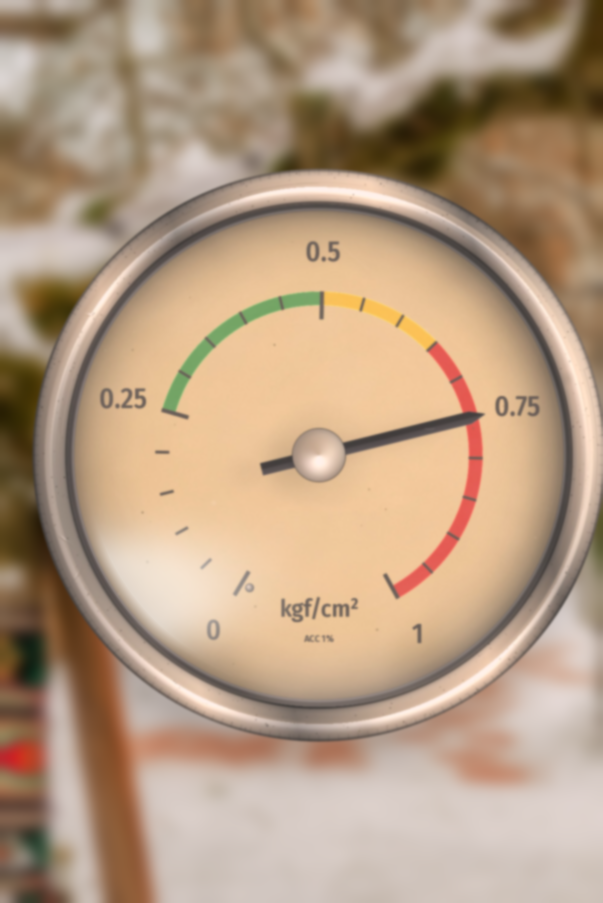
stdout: {"value": 0.75, "unit": "kg/cm²"}
